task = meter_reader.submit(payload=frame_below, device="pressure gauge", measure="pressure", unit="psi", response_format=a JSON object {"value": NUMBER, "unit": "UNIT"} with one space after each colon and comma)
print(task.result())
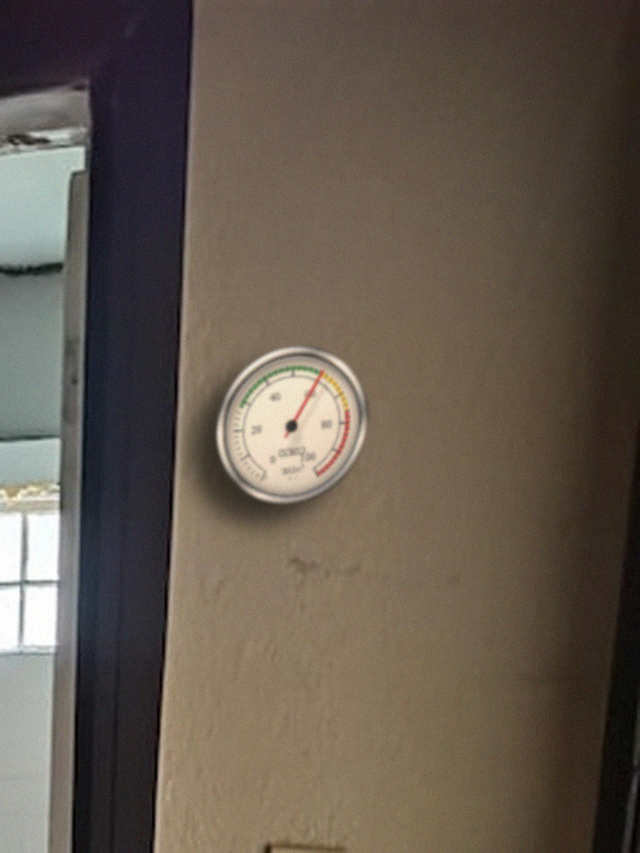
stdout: {"value": 60, "unit": "psi"}
